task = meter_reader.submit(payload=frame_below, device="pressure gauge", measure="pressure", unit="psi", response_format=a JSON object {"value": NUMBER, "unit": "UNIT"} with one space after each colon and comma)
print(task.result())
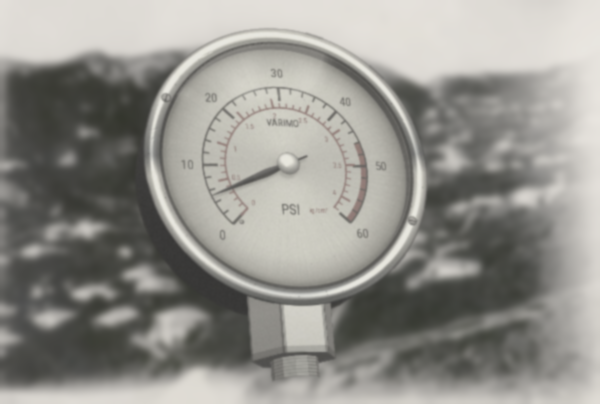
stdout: {"value": 5, "unit": "psi"}
